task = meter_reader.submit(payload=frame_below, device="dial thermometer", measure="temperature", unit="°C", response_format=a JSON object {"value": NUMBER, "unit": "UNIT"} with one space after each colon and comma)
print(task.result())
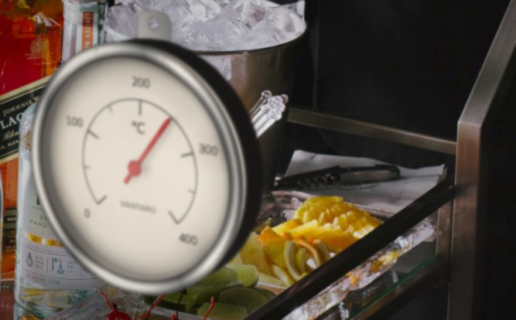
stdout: {"value": 250, "unit": "°C"}
